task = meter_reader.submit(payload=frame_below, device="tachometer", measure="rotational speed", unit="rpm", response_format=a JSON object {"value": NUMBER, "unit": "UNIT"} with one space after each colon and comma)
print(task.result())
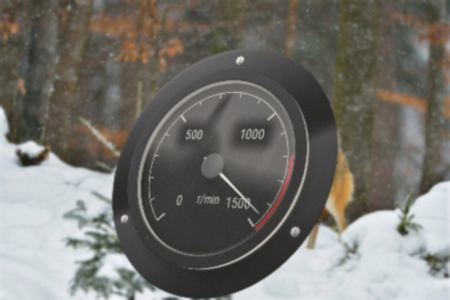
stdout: {"value": 1450, "unit": "rpm"}
